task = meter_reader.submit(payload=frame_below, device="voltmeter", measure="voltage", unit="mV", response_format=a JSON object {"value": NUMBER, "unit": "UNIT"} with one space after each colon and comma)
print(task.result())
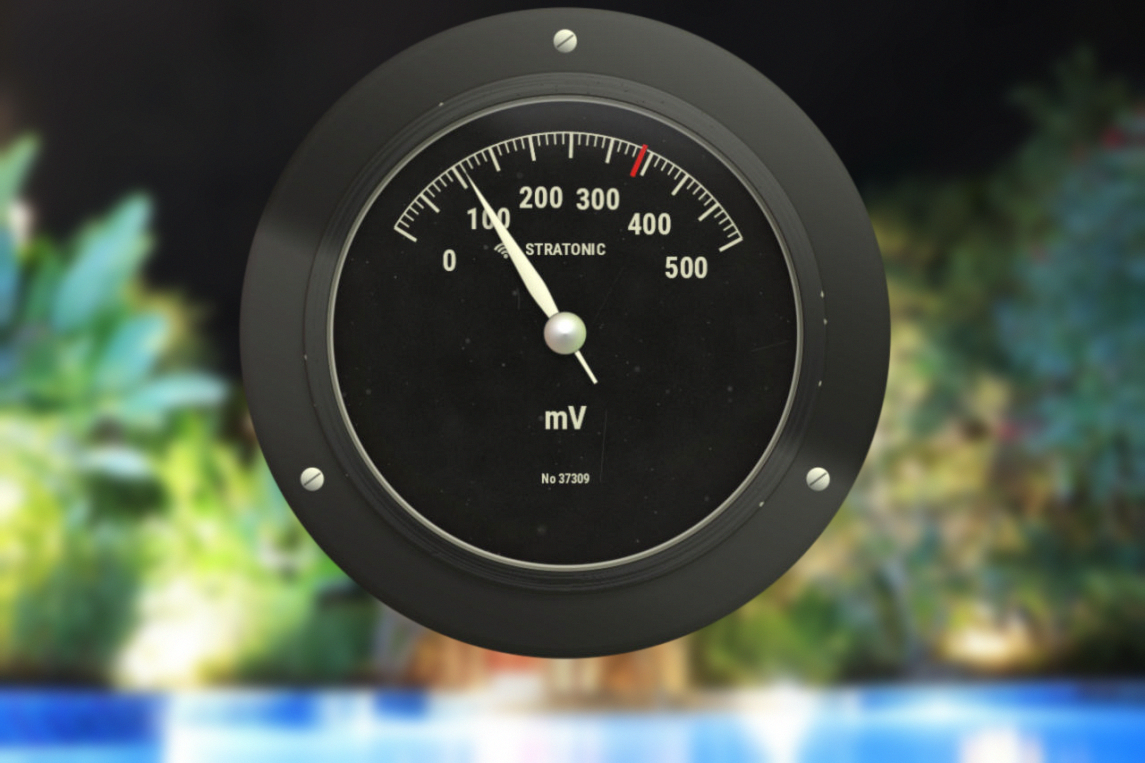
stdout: {"value": 110, "unit": "mV"}
